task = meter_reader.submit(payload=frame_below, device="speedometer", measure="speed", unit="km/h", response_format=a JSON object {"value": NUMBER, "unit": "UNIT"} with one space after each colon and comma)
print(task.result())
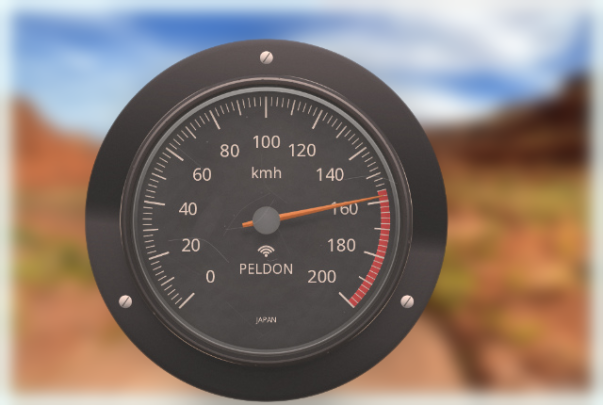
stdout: {"value": 158, "unit": "km/h"}
